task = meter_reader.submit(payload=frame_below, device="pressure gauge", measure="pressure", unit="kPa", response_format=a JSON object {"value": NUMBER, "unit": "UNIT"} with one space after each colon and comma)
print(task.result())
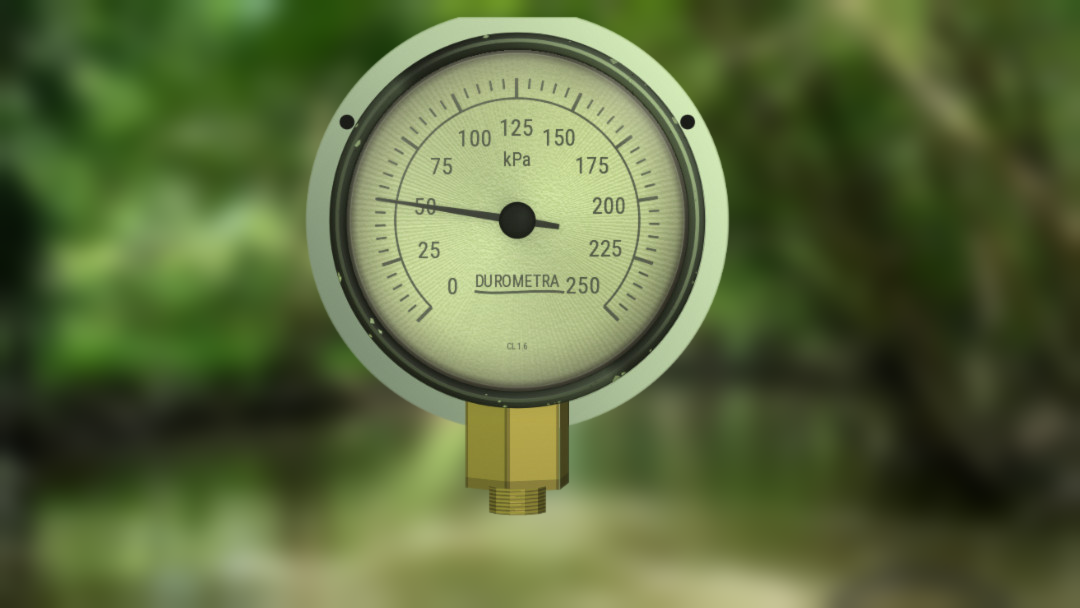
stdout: {"value": 50, "unit": "kPa"}
